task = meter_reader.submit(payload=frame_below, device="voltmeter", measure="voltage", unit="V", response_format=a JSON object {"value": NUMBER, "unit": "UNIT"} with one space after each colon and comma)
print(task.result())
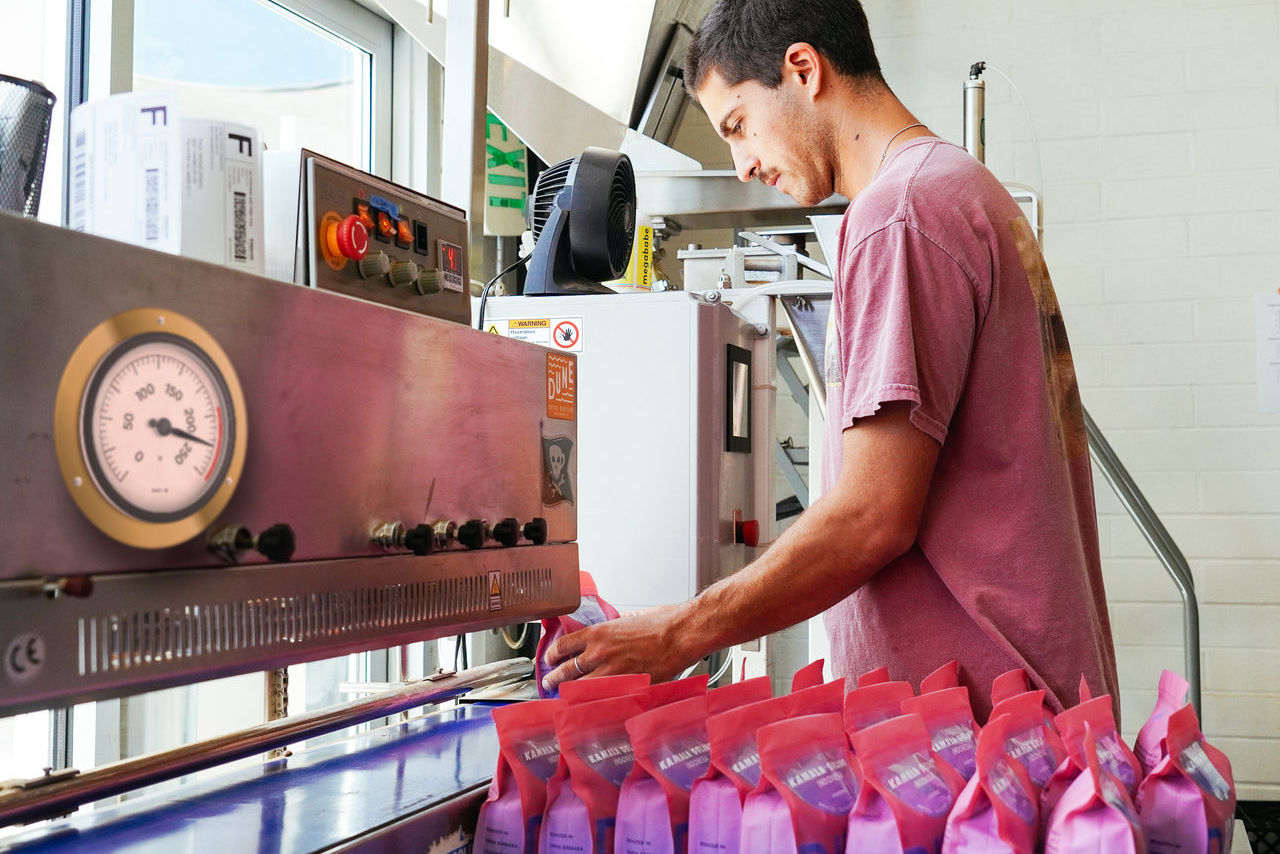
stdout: {"value": 225, "unit": "V"}
